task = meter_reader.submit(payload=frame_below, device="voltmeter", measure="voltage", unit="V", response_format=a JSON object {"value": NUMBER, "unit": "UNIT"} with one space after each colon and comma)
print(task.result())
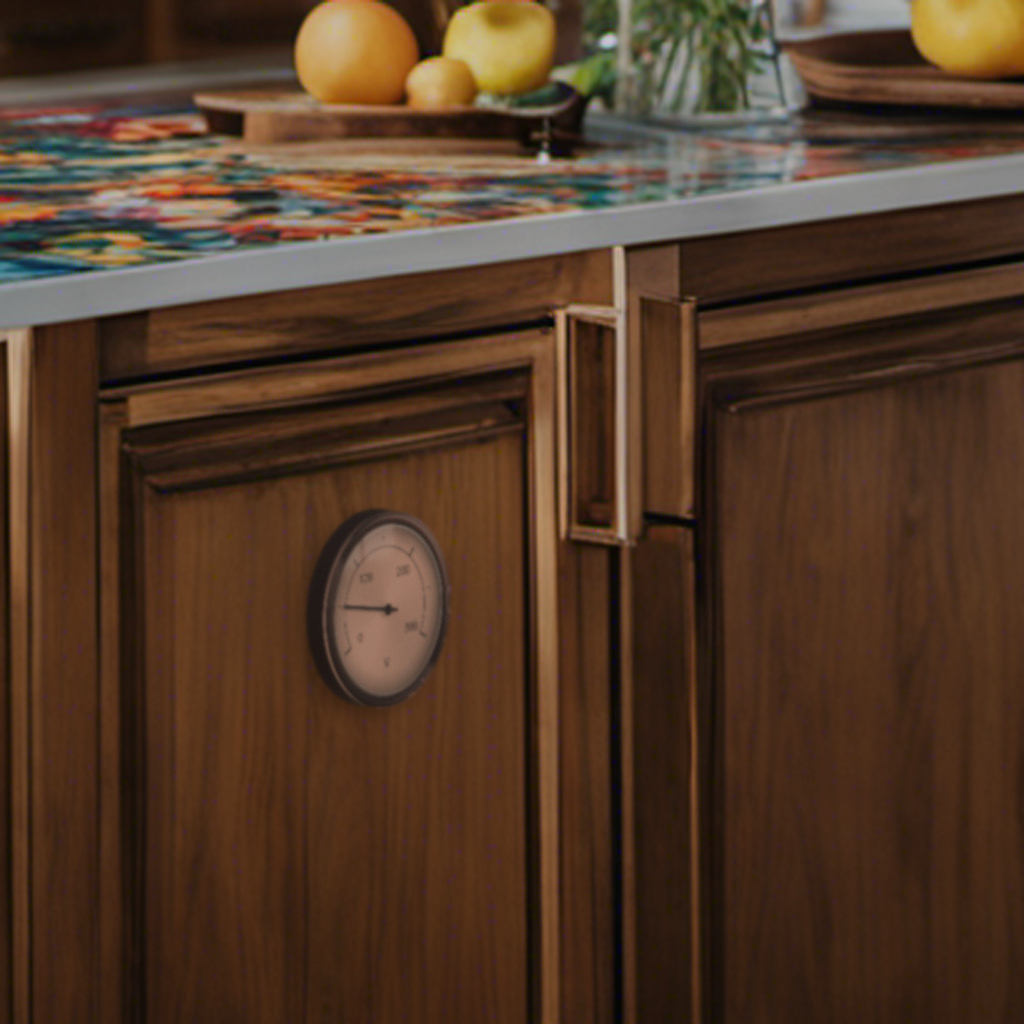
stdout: {"value": 50, "unit": "V"}
